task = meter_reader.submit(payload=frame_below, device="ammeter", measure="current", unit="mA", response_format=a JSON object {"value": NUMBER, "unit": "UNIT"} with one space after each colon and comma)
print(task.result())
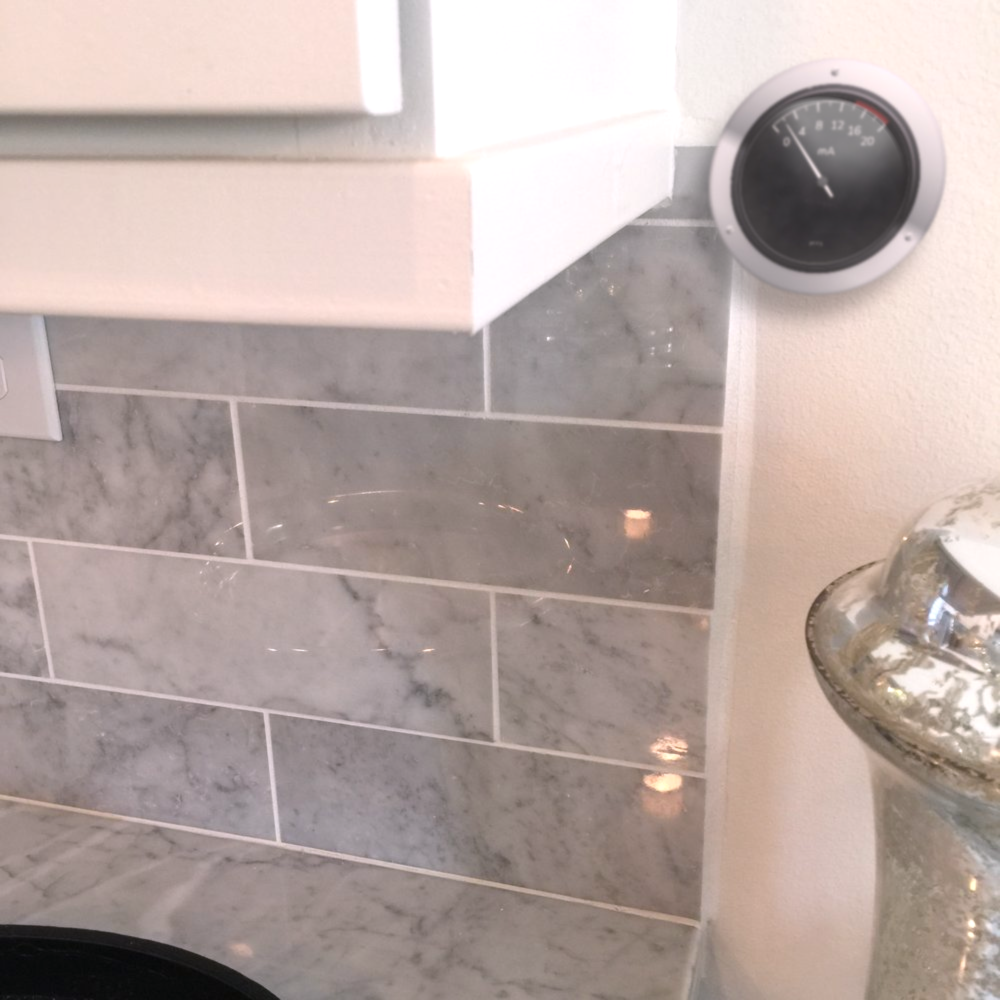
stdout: {"value": 2, "unit": "mA"}
